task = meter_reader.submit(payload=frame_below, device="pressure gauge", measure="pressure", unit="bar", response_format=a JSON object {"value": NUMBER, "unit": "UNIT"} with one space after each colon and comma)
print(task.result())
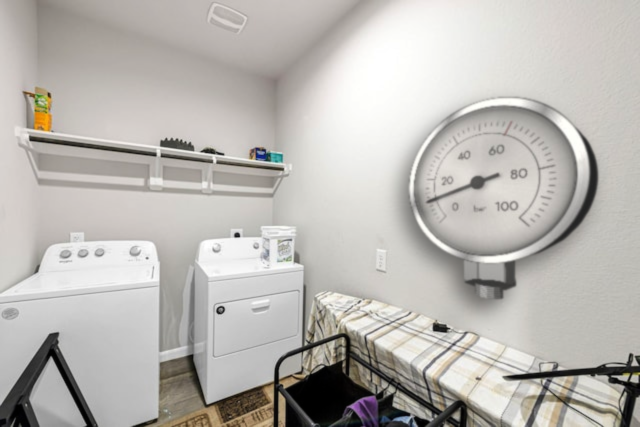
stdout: {"value": 10, "unit": "bar"}
